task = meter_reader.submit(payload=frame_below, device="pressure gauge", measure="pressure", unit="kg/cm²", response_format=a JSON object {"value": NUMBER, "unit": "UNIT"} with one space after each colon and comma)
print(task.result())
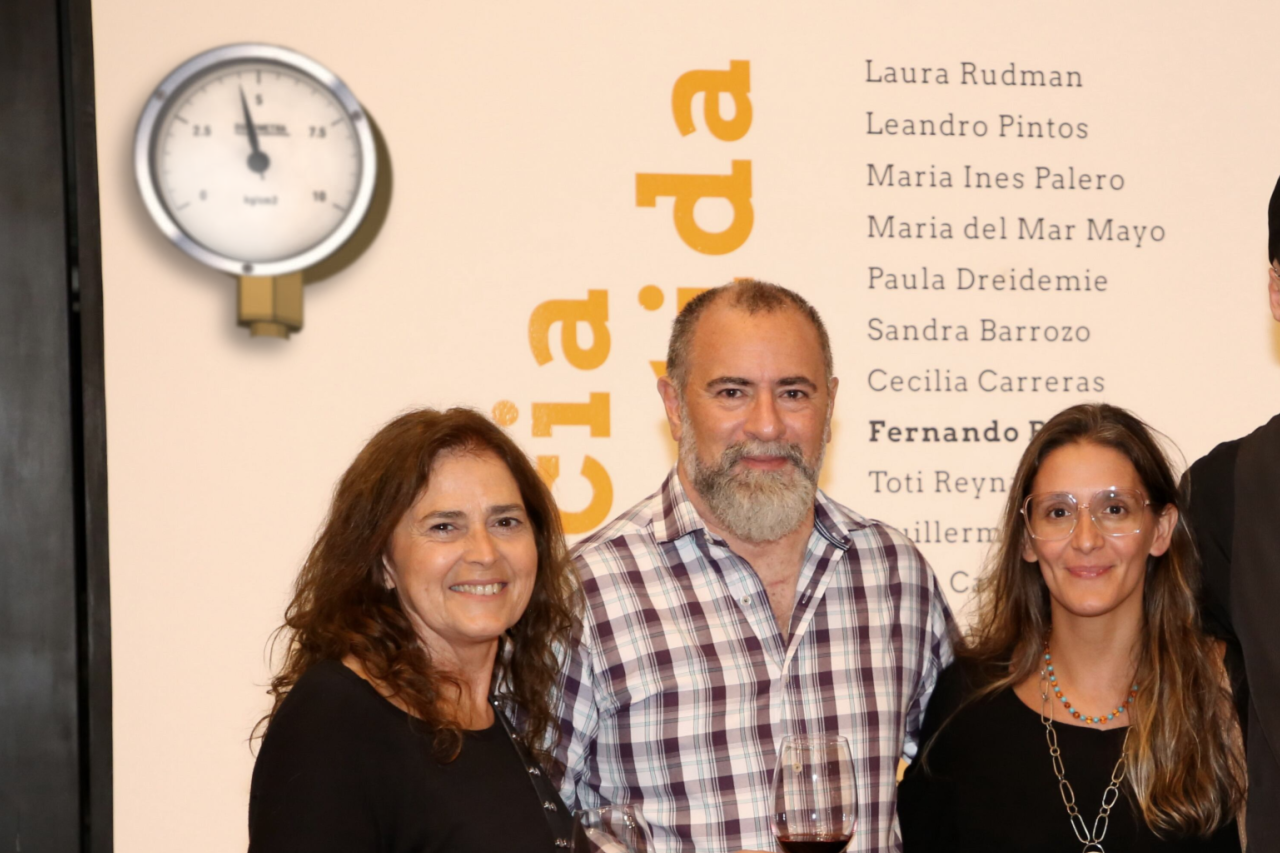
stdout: {"value": 4.5, "unit": "kg/cm²"}
